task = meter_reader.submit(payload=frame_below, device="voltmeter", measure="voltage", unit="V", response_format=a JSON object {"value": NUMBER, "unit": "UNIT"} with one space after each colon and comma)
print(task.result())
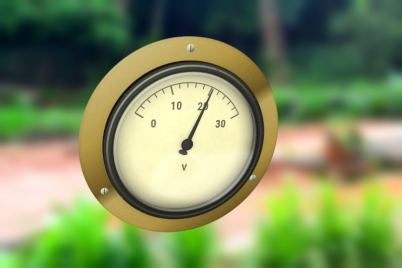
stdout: {"value": 20, "unit": "V"}
